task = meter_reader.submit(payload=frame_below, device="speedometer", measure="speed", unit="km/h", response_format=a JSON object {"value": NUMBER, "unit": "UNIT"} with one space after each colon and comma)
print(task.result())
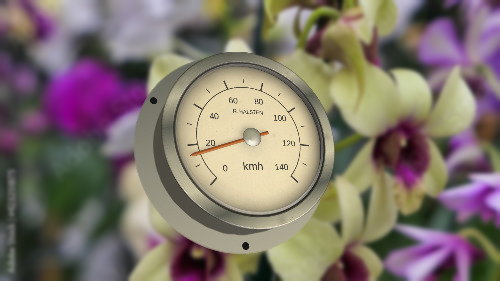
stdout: {"value": 15, "unit": "km/h"}
